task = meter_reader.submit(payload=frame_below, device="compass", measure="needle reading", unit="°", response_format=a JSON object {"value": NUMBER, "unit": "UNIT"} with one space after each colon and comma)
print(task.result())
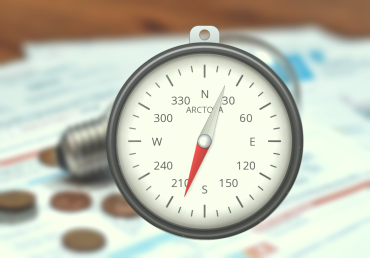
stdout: {"value": 200, "unit": "°"}
